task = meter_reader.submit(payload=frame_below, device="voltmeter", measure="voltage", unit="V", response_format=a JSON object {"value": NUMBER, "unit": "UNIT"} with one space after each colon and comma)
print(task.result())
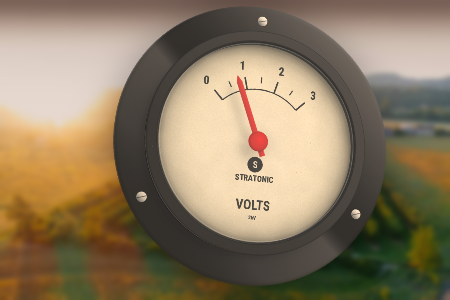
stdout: {"value": 0.75, "unit": "V"}
